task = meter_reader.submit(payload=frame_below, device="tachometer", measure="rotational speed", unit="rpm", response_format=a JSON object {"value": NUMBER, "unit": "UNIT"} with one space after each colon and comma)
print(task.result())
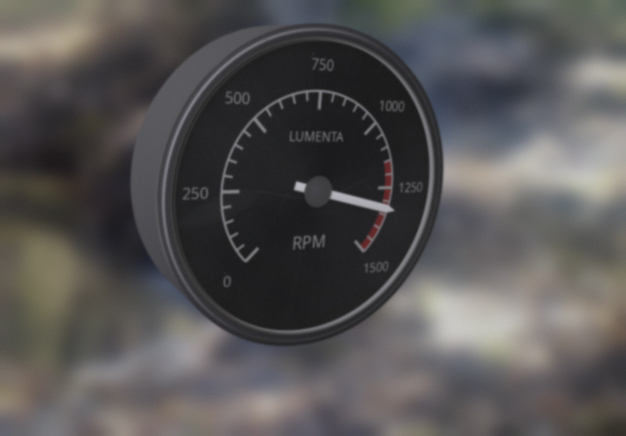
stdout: {"value": 1325, "unit": "rpm"}
